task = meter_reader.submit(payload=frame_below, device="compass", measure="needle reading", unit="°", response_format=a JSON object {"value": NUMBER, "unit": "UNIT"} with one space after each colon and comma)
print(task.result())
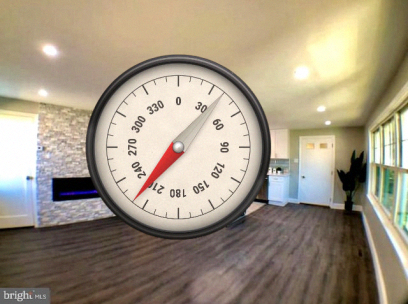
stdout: {"value": 220, "unit": "°"}
